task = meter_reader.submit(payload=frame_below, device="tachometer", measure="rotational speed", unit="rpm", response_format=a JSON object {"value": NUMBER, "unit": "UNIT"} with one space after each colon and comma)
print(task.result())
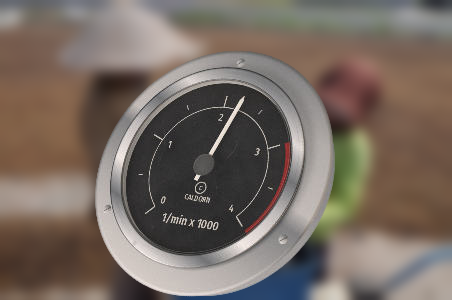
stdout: {"value": 2250, "unit": "rpm"}
